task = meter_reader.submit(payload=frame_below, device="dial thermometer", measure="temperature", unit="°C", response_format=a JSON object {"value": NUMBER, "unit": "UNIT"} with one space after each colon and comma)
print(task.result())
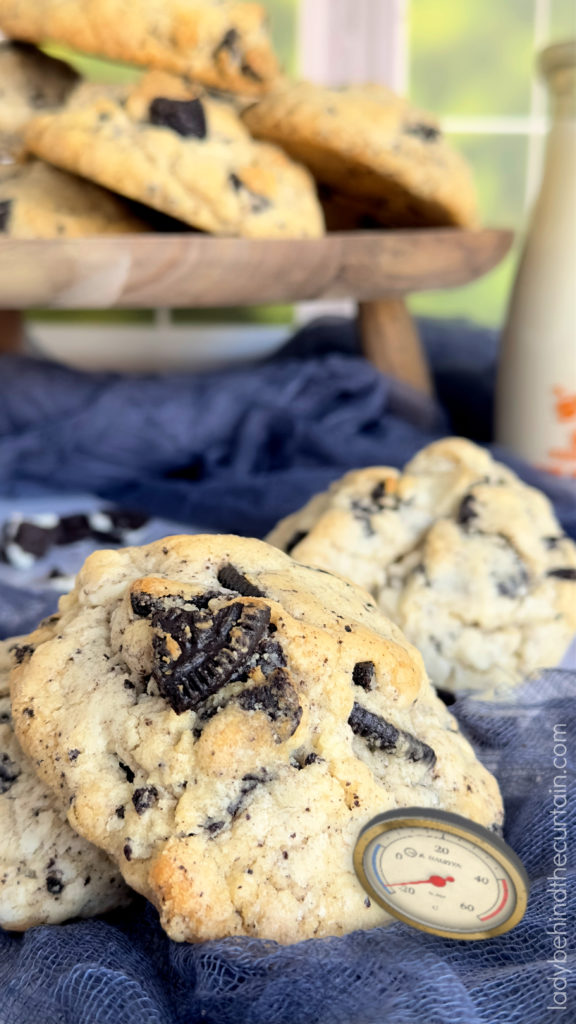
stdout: {"value": -16, "unit": "°C"}
